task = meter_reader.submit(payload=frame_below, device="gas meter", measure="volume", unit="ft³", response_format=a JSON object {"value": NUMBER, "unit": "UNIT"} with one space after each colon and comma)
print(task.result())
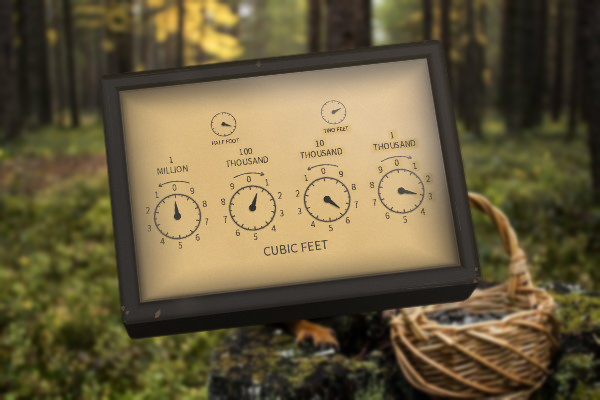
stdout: {"value": 6300, "unit": "ft³"}
